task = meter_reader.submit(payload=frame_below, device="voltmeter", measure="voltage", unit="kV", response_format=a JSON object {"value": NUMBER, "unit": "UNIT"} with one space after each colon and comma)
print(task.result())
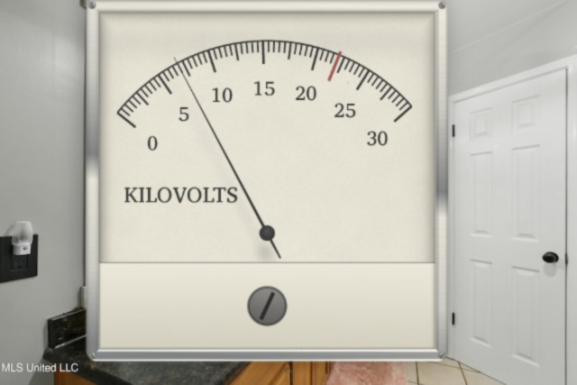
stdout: {"value": 7, "unit": "kV"}
